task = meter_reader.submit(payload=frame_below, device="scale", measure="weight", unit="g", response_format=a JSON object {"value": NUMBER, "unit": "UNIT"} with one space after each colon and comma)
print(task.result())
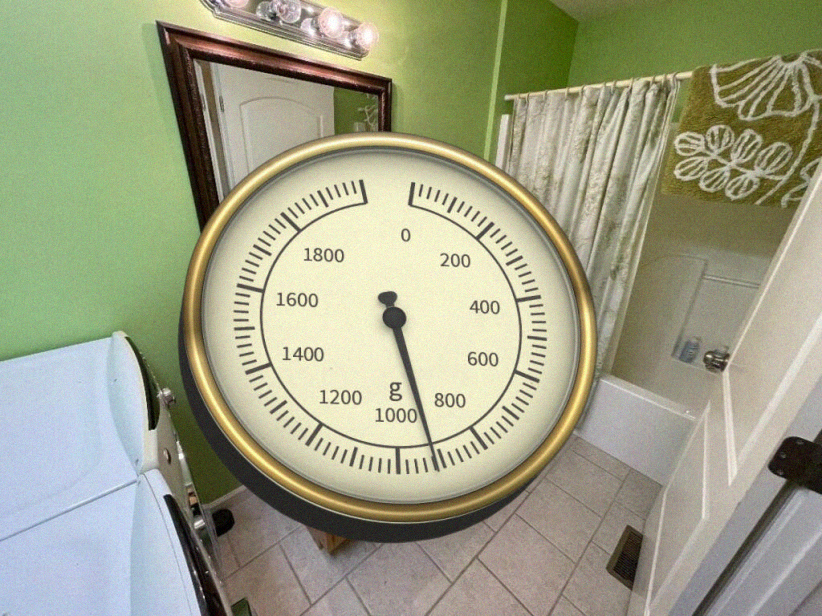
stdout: {"value": 920, "unit": "g"}
